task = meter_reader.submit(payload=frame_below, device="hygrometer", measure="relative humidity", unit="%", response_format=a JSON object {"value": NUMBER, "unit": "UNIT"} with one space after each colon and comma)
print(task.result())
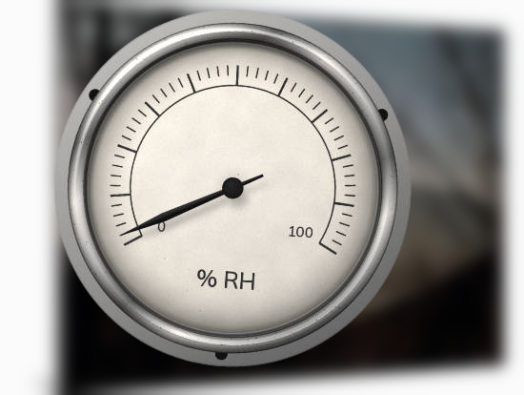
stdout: {"value": 2, "unit": "%"}
